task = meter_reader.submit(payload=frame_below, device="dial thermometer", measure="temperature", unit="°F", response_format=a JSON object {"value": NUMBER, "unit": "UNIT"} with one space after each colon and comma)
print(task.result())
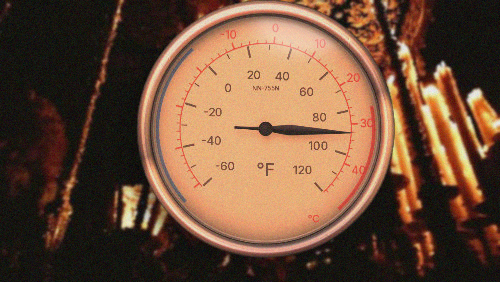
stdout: {"value": 90, "unit": "°F"}
